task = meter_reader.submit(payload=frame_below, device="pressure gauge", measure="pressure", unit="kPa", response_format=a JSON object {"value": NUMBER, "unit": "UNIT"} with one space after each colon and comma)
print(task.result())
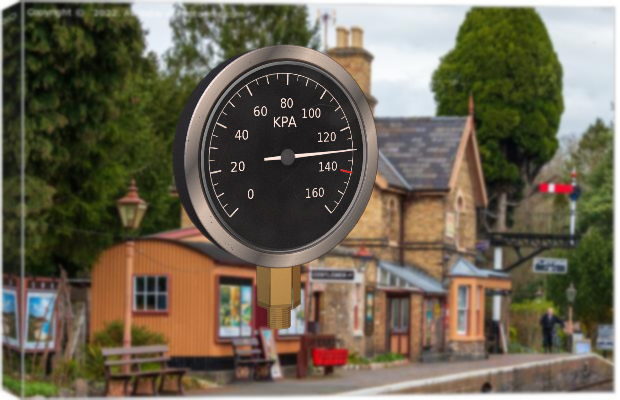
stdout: {"value": 130, "unit": "kPa"}
